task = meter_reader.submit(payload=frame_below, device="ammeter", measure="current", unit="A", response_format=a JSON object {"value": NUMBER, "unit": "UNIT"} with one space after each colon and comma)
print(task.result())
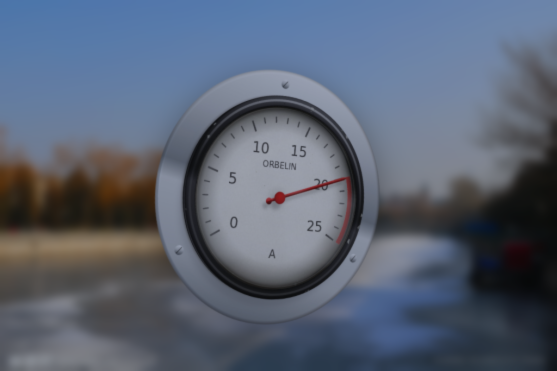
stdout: {"value": 20, "unit": "A"}
